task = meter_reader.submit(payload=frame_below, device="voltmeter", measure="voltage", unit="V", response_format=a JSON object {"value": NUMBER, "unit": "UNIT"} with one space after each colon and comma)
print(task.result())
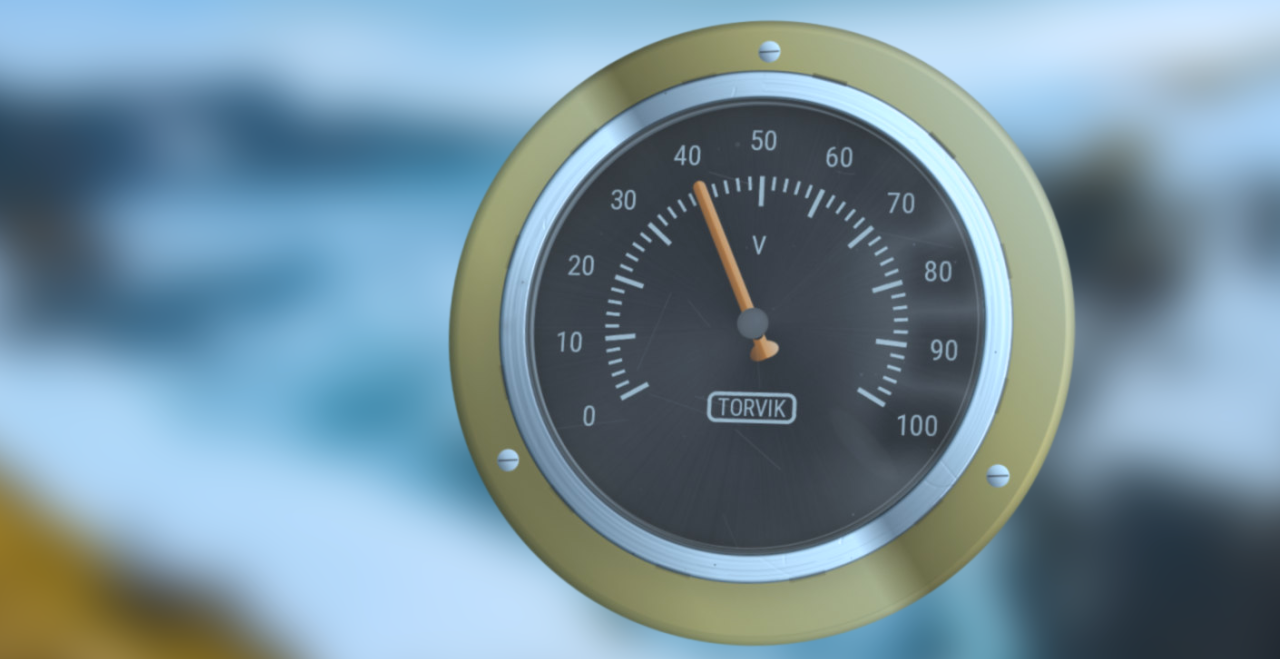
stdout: {"value": 40, "unit": "V"}
